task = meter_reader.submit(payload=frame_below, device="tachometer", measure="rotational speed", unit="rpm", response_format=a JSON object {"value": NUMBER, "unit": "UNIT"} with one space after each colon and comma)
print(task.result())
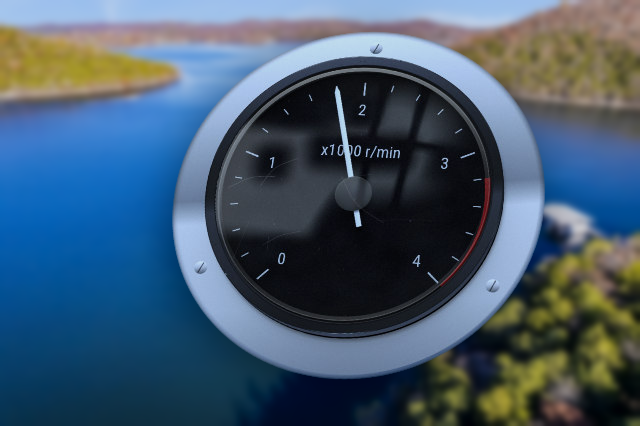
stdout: {"value": 1800, "unit": "rpm"}
